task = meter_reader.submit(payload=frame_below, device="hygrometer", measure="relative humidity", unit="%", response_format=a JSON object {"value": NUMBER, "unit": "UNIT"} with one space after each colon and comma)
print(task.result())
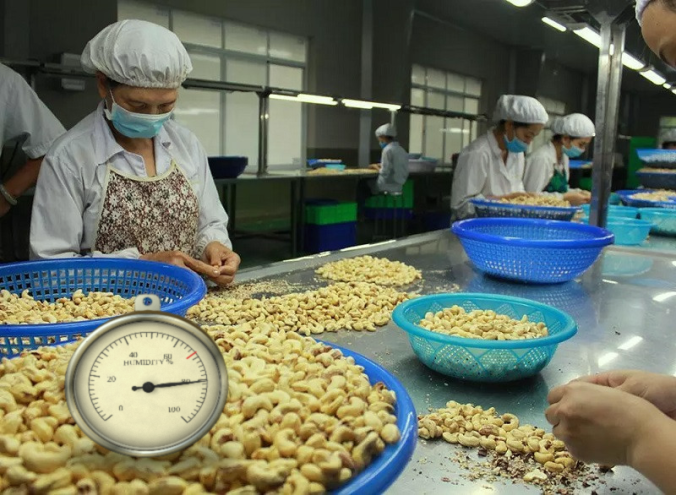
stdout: {"value": 80, "unit": "%"}
